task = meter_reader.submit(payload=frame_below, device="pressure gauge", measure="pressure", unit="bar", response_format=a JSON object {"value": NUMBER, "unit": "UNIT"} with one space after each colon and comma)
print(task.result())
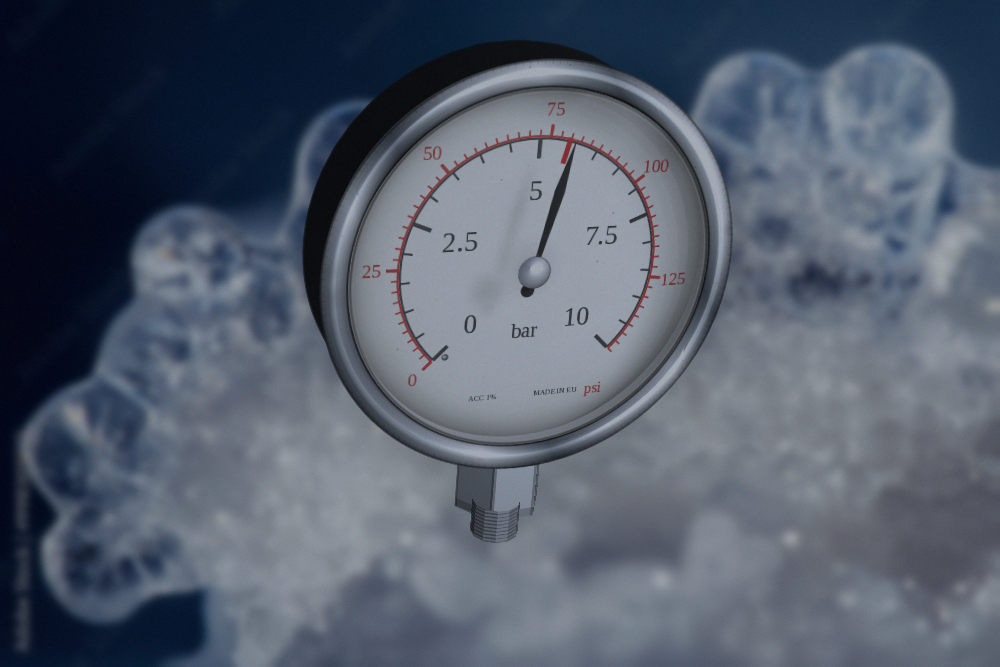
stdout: {"value": 5.5, "unit": "bar"}
